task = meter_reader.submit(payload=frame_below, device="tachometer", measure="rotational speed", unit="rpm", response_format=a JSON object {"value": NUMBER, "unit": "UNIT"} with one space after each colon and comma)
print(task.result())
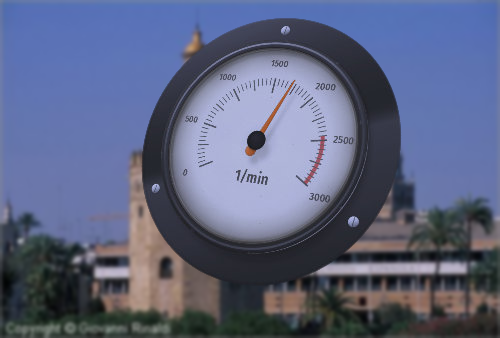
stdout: {"value": 1750, "unit": "rpm"}
